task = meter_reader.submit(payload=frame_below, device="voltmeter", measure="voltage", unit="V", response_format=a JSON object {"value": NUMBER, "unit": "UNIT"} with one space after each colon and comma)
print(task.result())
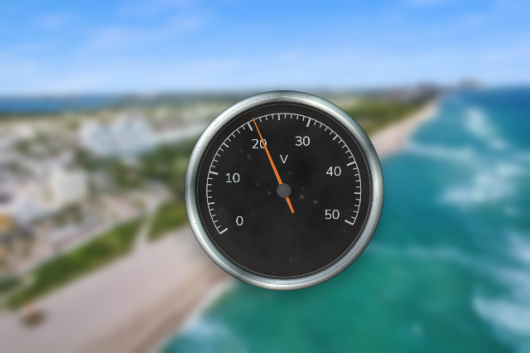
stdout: {"value": 21, "unit": "V"}
